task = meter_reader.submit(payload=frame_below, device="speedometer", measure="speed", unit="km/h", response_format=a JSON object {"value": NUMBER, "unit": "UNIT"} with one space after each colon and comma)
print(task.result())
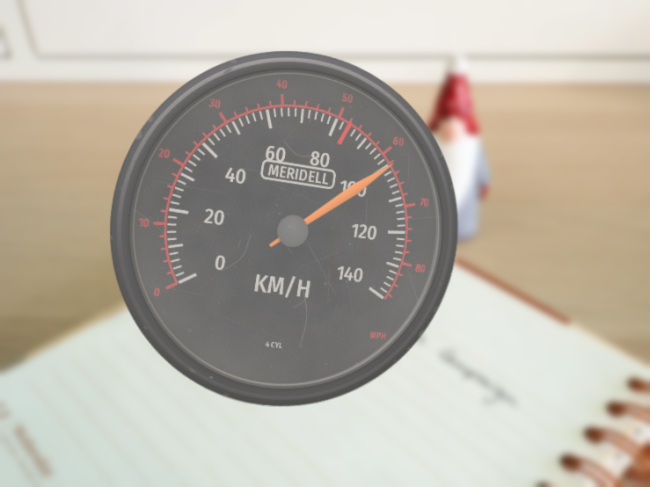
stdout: {"value": 100, "unit": "km/h"}
